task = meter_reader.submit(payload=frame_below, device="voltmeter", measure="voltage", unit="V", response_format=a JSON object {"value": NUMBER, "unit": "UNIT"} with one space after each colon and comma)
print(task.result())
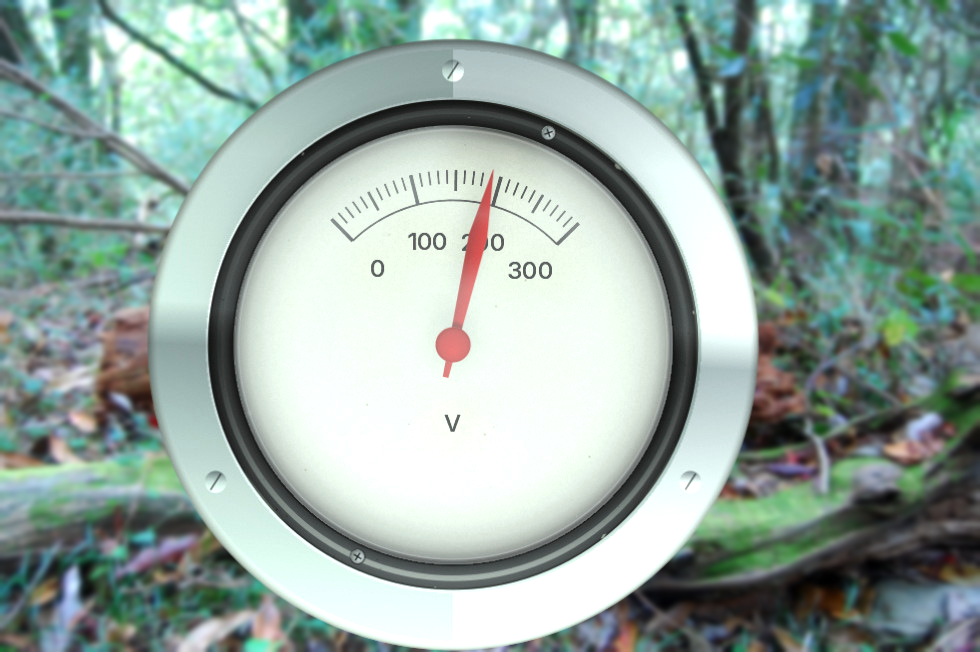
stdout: {"value": 190, "unit": "V"}
